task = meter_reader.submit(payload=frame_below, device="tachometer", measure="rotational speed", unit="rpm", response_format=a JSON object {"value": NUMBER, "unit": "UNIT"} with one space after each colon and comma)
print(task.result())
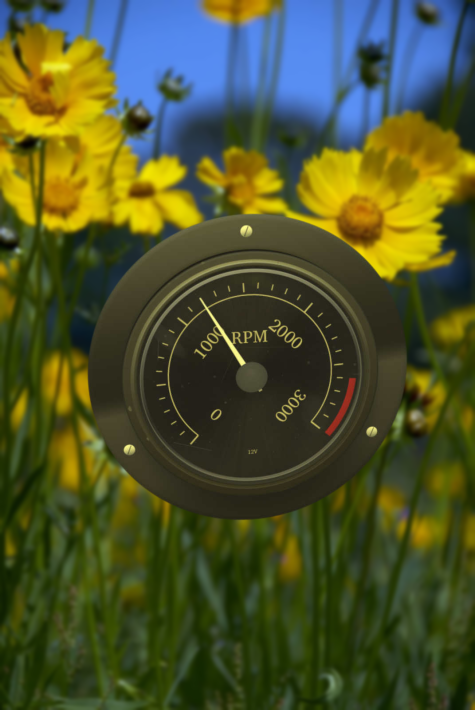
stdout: {"value": 1200, "unit": "rpm"}
